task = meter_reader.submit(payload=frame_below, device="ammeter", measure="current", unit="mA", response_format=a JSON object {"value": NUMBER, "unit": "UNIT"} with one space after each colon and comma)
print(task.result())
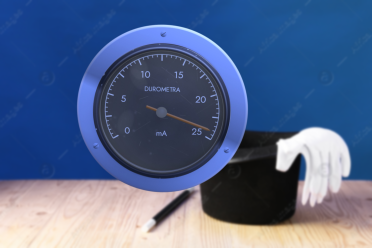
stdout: {"value": 24, "unit": "mA"}
